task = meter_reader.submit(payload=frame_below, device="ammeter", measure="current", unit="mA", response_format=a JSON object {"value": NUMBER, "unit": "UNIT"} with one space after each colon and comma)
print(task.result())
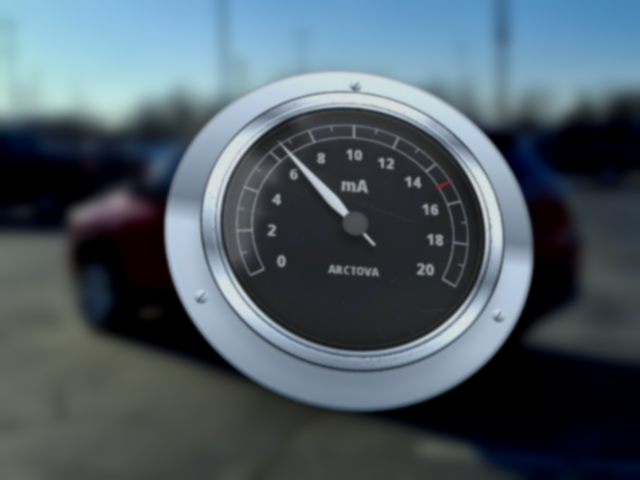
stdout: {"value": 6.5, "unit": "mA"}
